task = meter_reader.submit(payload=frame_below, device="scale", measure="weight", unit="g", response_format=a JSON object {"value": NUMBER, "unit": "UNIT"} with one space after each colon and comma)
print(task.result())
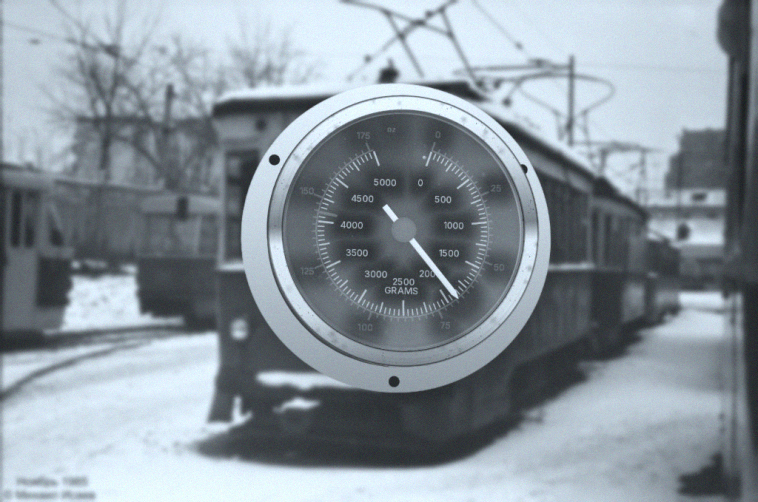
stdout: {"value": 1900, "unit": "g"}
